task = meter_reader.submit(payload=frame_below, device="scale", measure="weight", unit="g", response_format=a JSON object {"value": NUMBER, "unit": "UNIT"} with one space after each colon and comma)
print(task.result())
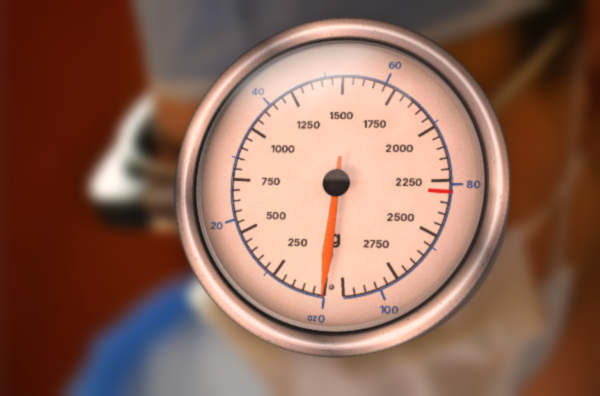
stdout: {"value": 0, "unit": "g"}
